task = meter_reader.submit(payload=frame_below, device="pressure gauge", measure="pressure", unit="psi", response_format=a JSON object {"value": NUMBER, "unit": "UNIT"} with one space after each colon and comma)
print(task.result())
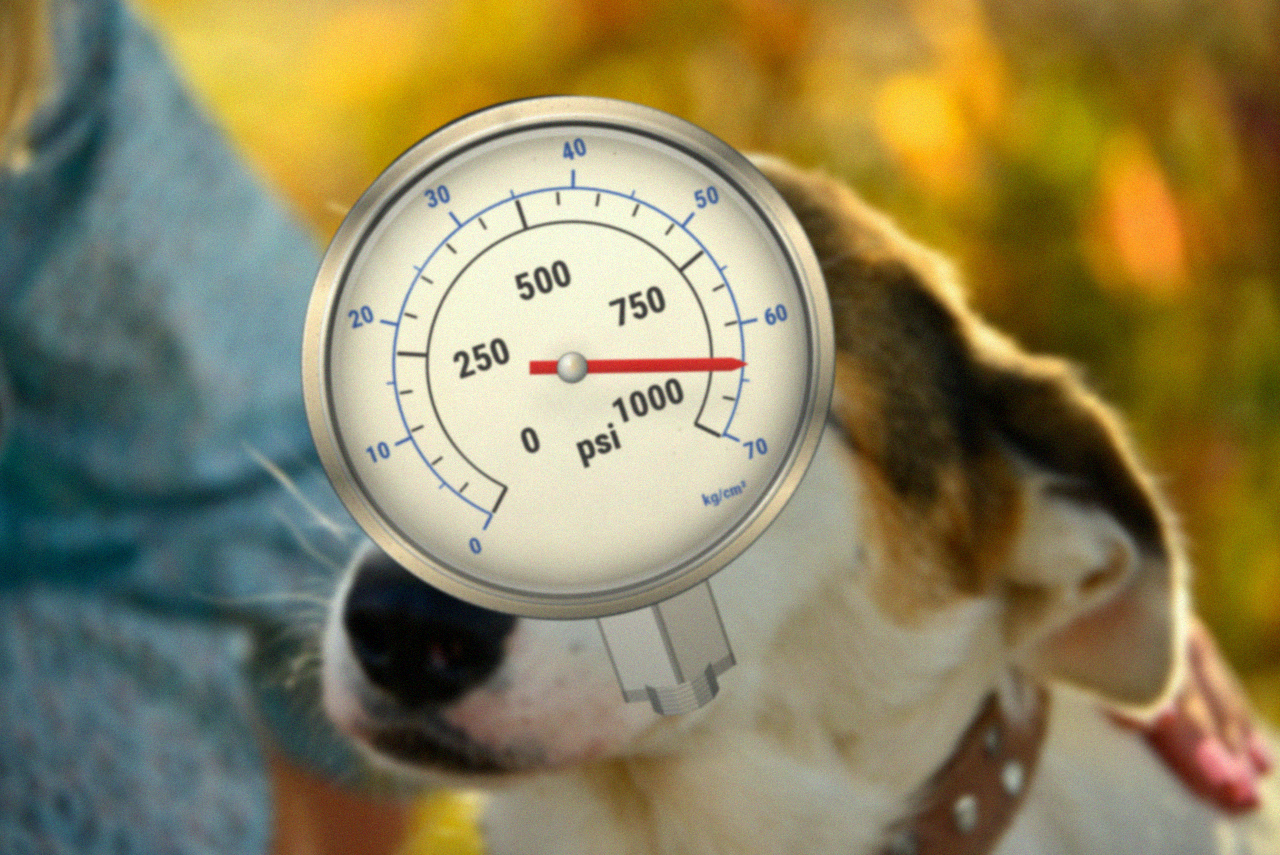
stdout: {"value": 900, "unit": "psi"}
